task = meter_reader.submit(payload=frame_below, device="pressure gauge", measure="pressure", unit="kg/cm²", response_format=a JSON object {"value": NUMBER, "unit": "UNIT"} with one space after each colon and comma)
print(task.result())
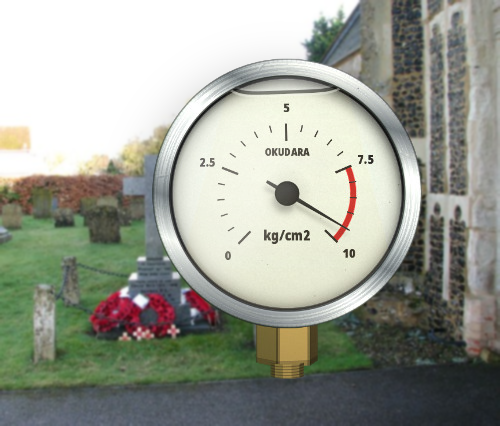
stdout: {"value": 9.5, "unit": "kg/cm²"}
